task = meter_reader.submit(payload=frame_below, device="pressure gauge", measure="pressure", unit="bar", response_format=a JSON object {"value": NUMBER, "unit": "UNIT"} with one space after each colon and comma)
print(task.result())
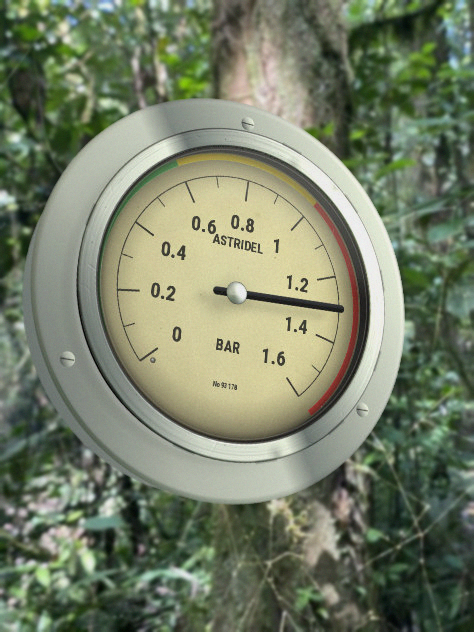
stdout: {"value": 1.3, "unit": "bar"}
